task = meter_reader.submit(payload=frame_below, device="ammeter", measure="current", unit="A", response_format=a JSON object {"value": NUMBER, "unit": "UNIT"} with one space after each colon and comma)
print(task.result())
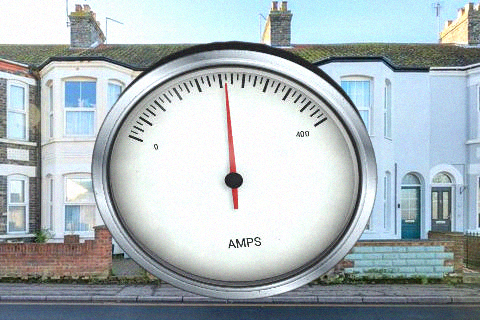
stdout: {"value": 210, "unit": "A"}
